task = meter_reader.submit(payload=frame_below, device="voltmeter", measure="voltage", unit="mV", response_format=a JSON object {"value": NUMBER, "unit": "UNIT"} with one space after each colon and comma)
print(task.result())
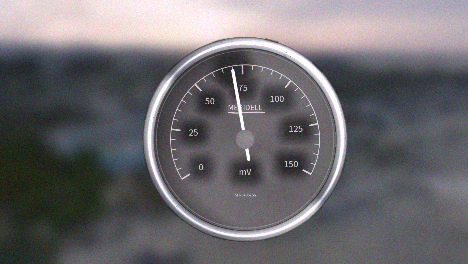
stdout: {"value": 70, "unit": "mV"}
